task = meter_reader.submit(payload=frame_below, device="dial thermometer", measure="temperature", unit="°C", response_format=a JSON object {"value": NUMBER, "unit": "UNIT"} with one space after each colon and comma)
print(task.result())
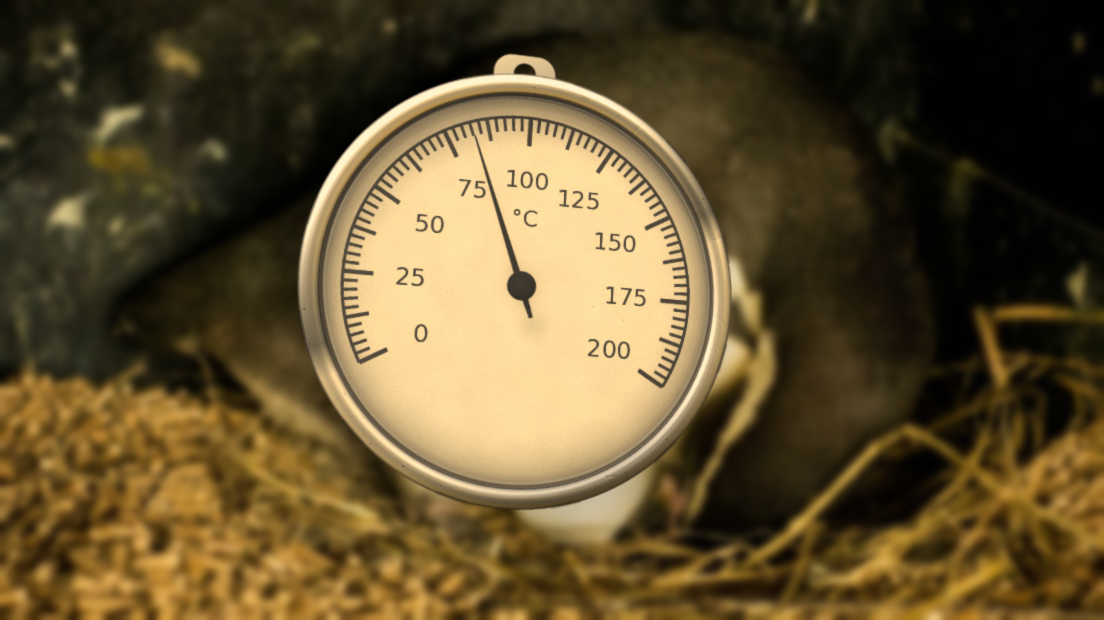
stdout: {"value": 82.5, "unit": "°C"}
